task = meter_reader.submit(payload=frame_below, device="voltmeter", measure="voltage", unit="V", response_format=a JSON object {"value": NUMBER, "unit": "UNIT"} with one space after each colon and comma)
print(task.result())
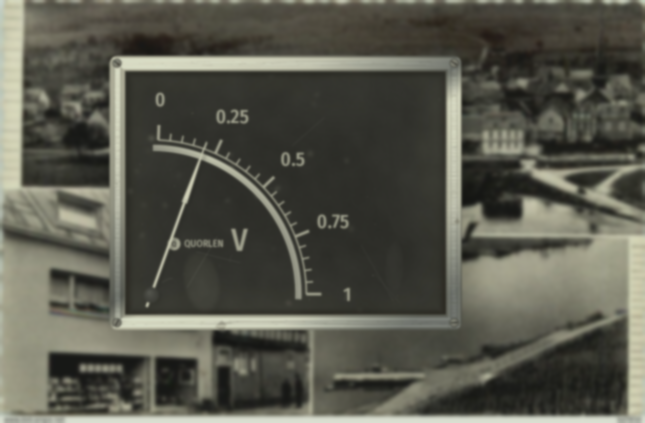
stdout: {"value": 0.2, "unit": "V"}
